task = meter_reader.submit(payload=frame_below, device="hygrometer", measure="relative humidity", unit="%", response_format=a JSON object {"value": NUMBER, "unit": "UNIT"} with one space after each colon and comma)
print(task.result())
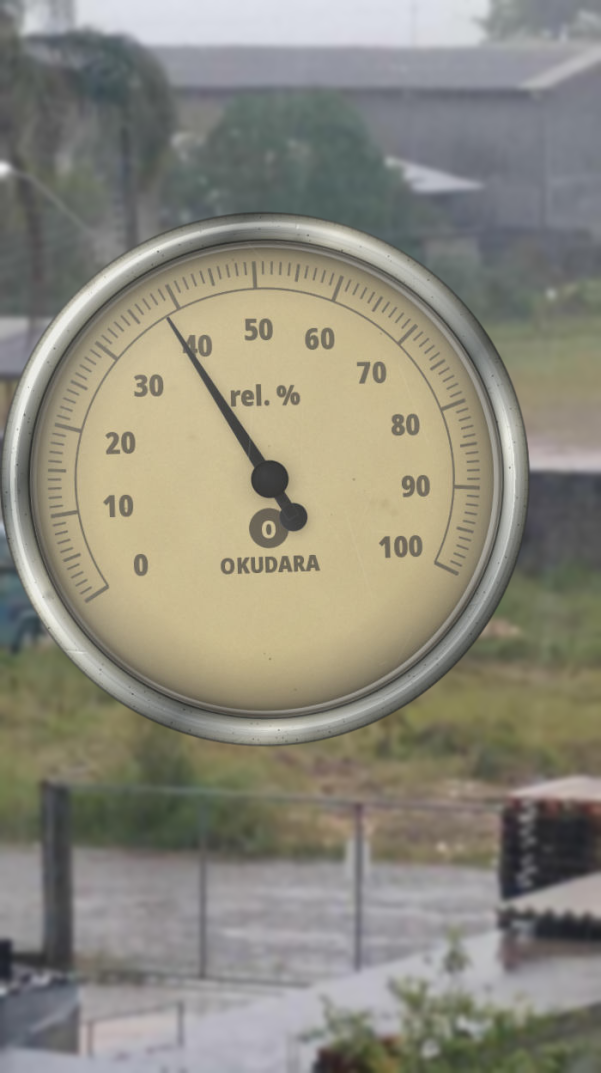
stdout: {"value": 38, "unit": "%"}
